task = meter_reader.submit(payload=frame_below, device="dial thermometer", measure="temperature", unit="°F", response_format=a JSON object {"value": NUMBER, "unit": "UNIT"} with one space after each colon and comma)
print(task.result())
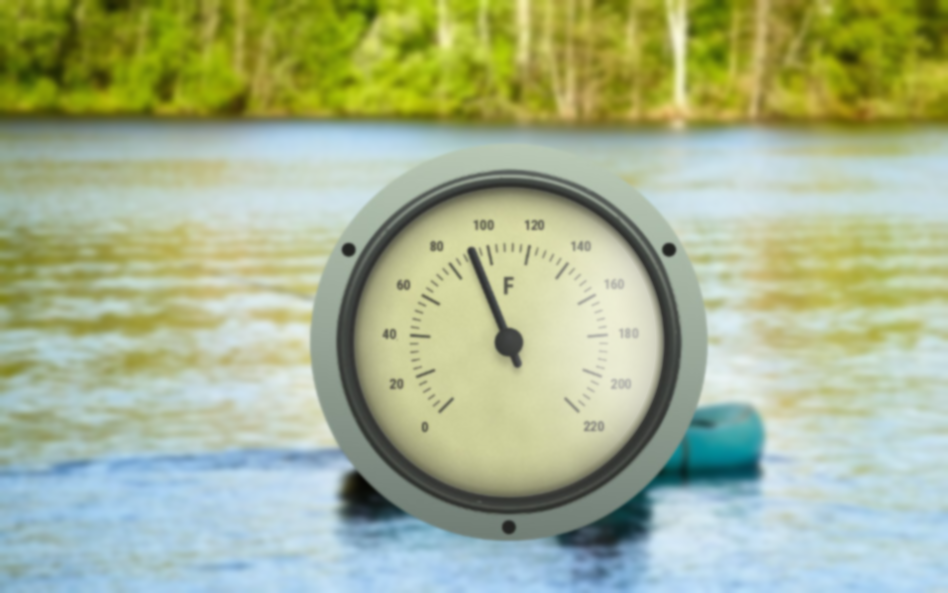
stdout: {"value": 92, "unit": "°F"}
